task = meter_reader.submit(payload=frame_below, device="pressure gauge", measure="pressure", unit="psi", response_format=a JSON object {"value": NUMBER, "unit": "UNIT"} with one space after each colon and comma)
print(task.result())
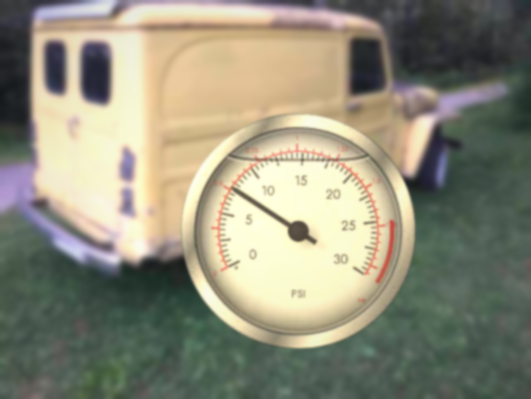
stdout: {"value": 7.5, "unit": "psi"}
